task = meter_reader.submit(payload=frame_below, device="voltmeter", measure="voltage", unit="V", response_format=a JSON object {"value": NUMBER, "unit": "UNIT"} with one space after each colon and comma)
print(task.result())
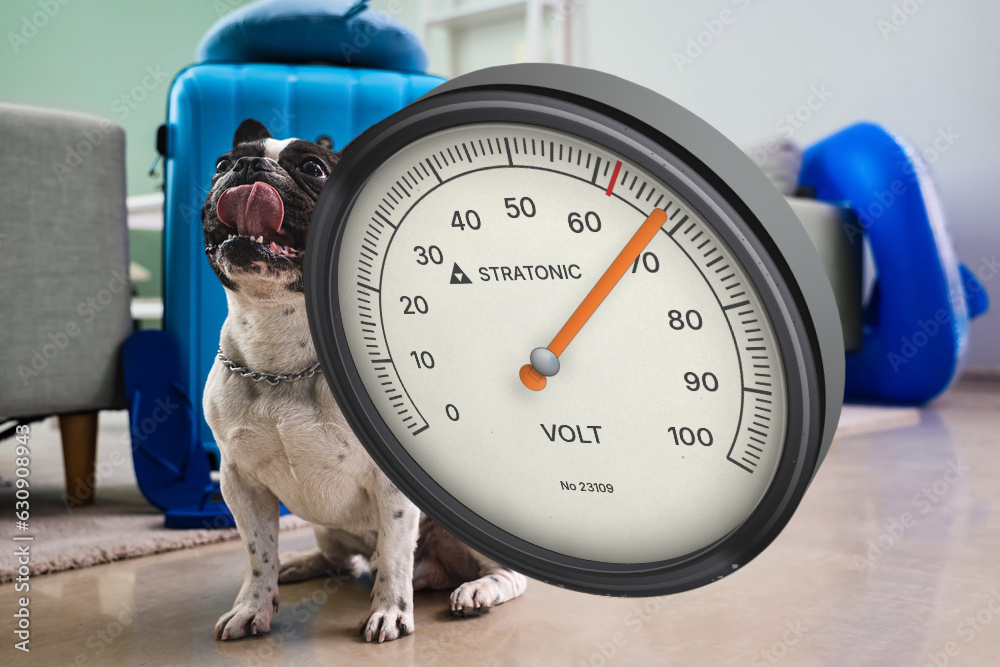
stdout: {"value": 68, "unit": "V"}
